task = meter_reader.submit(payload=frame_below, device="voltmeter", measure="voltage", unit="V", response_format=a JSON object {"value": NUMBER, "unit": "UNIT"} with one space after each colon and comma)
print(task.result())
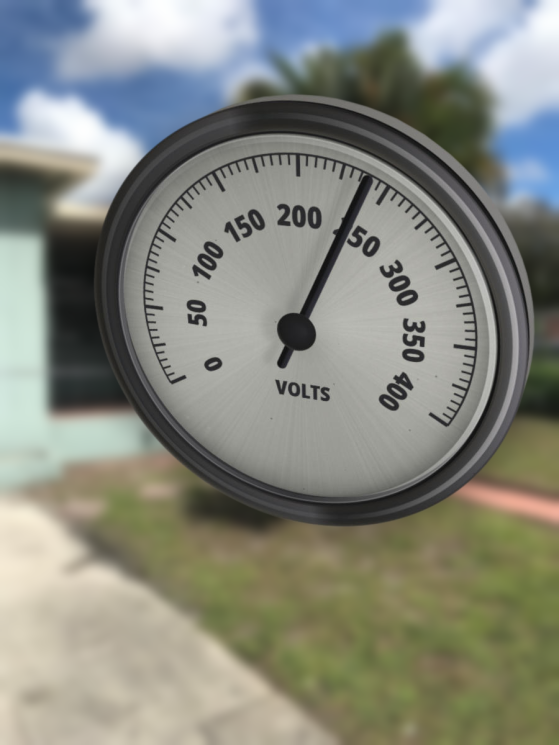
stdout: {"value": 240, "unit": "V"}
